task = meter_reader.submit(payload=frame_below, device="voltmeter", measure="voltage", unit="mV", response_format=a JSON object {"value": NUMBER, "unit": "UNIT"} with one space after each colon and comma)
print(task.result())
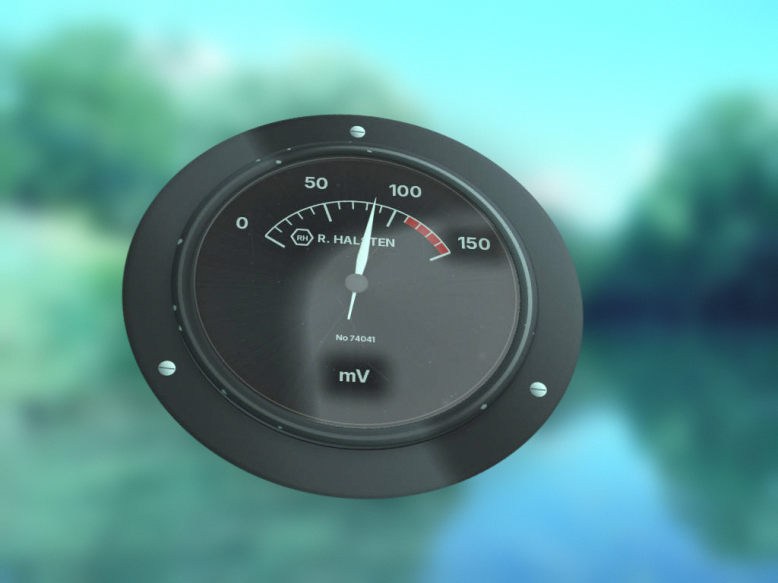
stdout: {"value": 85, "unit": "mV"}
